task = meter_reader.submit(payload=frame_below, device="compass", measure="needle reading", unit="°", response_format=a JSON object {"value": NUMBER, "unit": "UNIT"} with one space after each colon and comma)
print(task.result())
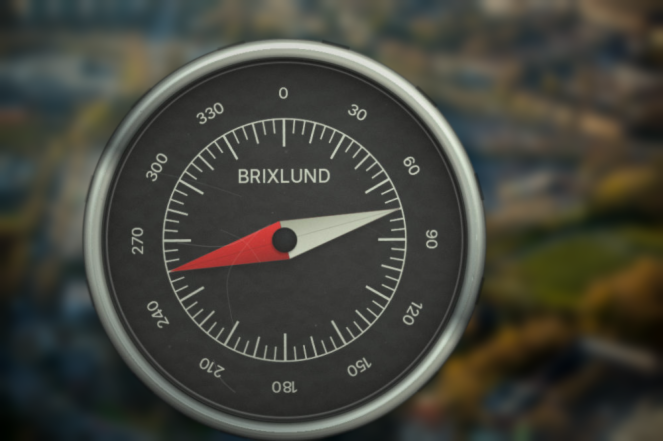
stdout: {"value": 255, "unit": "°"}
